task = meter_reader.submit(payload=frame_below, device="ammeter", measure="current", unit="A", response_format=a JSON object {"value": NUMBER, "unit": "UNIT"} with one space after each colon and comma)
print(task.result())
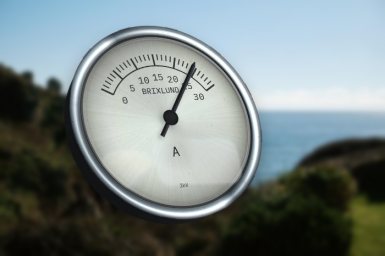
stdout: {"value": 24, "unit": "A"}
